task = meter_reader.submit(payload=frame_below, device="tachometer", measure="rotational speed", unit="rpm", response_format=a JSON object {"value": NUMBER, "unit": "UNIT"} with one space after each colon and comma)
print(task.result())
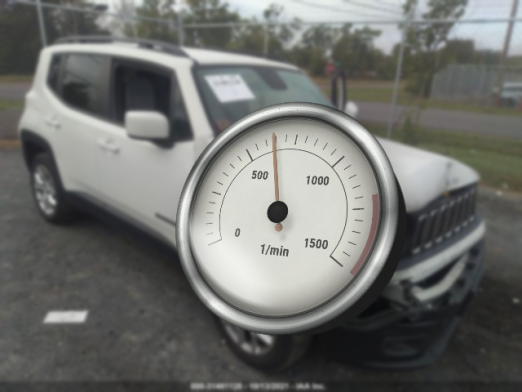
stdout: {"value": 650, "unit": "rpm"}
